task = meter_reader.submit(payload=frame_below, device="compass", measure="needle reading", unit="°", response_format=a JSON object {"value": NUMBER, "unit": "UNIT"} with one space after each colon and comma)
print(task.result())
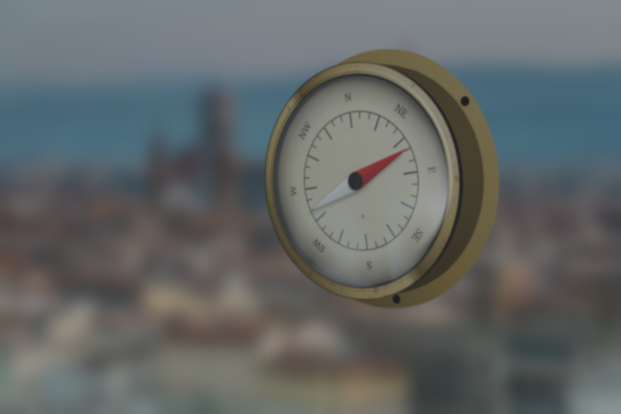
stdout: {"value": 70, "unit": "°"}
